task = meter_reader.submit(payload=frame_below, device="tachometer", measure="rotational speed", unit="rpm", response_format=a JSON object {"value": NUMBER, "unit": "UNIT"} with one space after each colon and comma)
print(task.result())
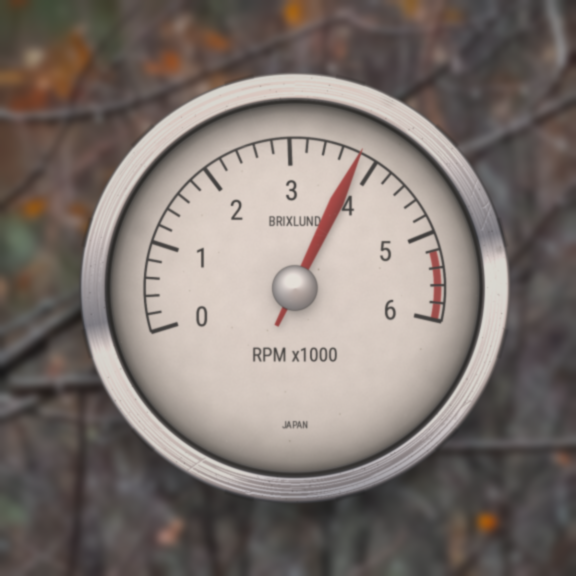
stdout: {"value": 3800, "unit": "rpm"}
